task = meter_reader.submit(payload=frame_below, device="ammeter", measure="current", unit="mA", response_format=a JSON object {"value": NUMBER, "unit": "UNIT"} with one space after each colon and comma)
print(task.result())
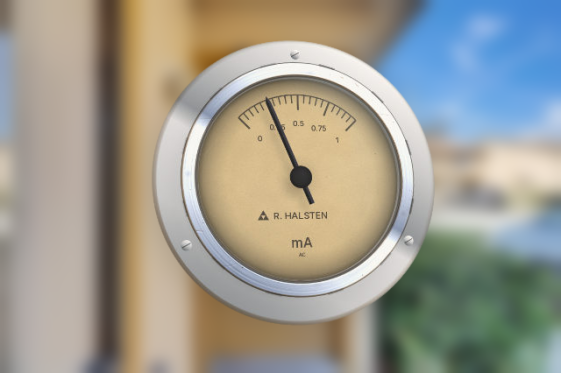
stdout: {"value": 0.25, "unit": "mA"}
